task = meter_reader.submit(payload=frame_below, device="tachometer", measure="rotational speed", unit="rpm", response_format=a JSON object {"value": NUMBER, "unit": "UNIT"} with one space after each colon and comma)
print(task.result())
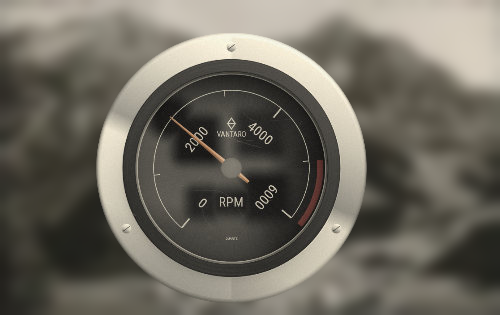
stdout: {"value": 2000, "unit": "rpm"}
